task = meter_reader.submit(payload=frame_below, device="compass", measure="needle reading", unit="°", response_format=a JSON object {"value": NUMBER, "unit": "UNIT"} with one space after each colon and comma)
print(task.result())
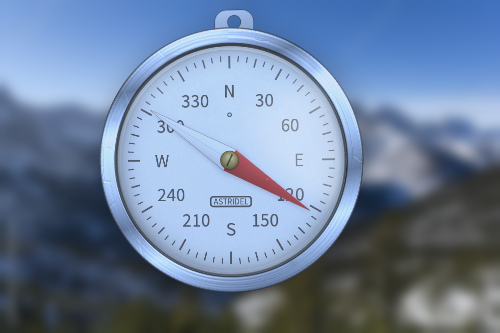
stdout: {"value": 122.5, "unit": "°"}
